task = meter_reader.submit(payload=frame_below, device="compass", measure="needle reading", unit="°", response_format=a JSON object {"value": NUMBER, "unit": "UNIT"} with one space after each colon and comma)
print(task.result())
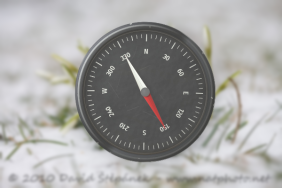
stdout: {"value": 150, "unit": "°"}
